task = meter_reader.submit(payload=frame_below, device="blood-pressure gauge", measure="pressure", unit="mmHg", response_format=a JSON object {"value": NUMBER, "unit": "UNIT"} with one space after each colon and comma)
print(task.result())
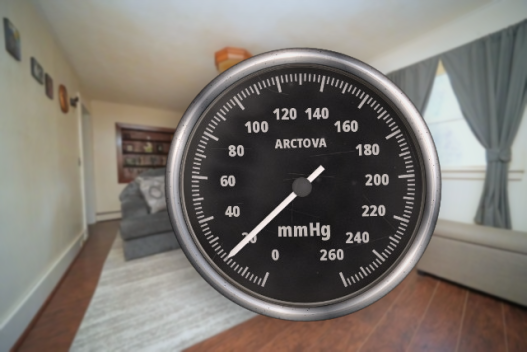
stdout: {"value": 20, "unit": "mmHg"}
